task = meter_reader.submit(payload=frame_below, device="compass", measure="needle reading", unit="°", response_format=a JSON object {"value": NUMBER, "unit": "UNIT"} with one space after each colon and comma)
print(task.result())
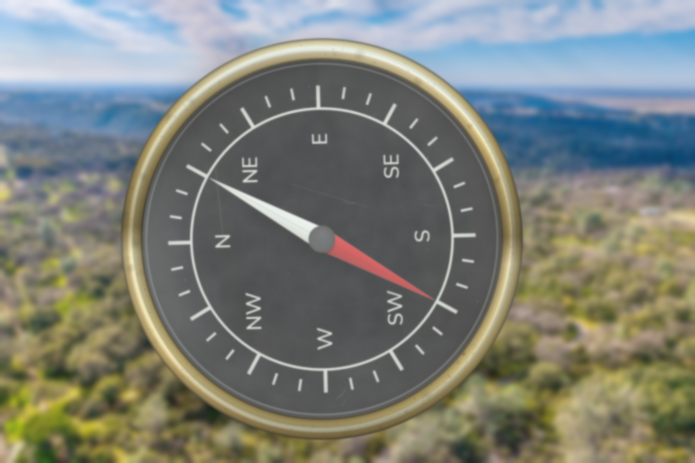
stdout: {"value": 210, "unit": "°"}
